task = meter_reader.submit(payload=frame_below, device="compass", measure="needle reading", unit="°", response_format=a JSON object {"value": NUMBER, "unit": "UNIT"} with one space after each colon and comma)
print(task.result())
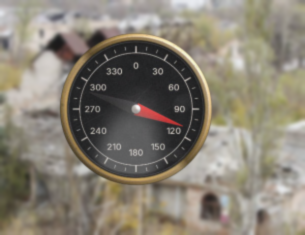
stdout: {"value": 110, "unit": "°"}
